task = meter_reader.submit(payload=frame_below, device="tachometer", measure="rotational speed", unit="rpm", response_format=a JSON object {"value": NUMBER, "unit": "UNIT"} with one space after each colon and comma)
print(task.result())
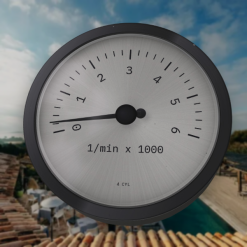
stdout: {"value": 200, "unit": "rpm"}
